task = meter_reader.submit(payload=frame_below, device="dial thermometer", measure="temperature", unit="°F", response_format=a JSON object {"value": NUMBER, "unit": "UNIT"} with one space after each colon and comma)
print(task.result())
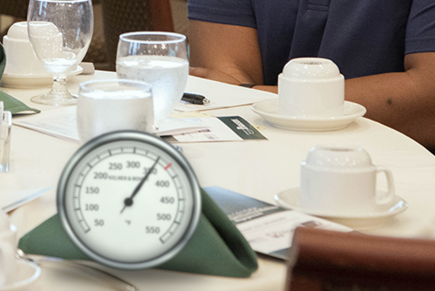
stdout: {"value": 350, "unit": "°F"}
